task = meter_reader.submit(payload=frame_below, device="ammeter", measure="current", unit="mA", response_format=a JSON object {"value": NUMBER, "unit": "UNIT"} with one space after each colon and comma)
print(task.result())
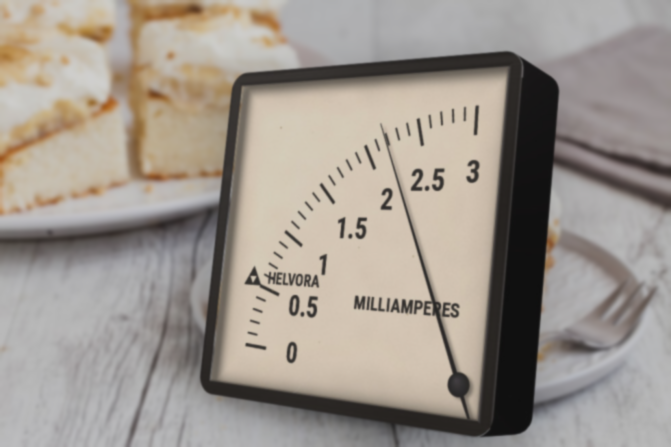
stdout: {"value": 2.2, "unit": "mA"}
